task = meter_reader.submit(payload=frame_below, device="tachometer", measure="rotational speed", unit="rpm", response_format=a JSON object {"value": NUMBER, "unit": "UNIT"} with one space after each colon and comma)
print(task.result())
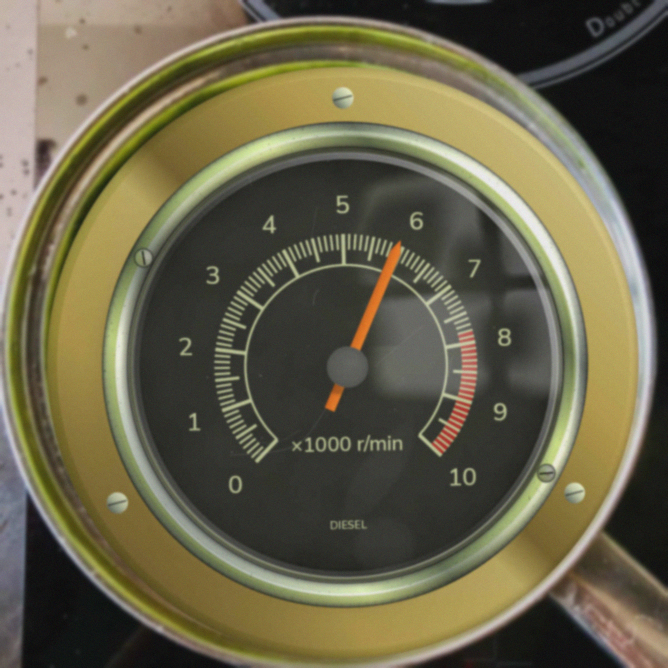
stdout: {"value": 5900, "unit": "rpm"}
